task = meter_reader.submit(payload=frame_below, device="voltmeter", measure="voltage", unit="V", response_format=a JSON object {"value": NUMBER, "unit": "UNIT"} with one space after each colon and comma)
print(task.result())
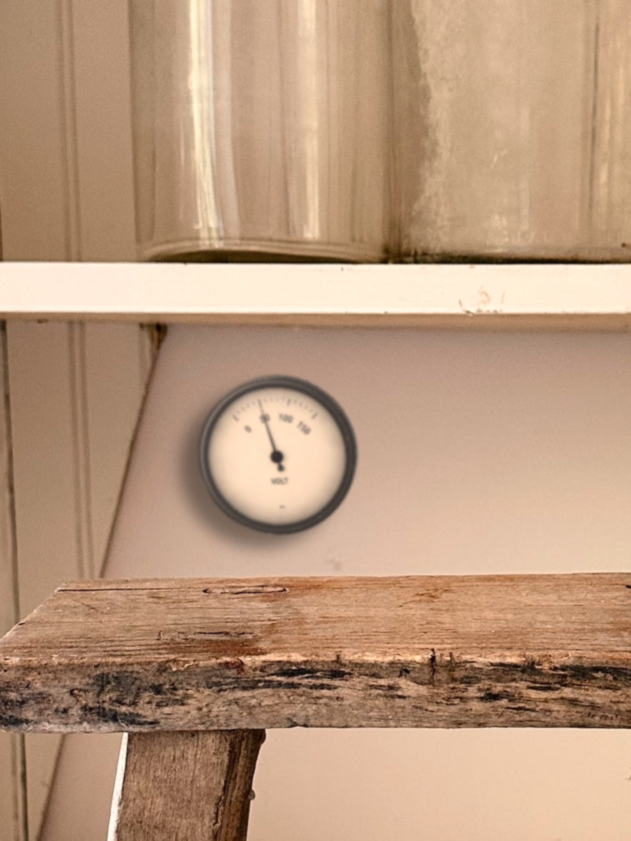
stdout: {"value": 50, "unit": "V"}
